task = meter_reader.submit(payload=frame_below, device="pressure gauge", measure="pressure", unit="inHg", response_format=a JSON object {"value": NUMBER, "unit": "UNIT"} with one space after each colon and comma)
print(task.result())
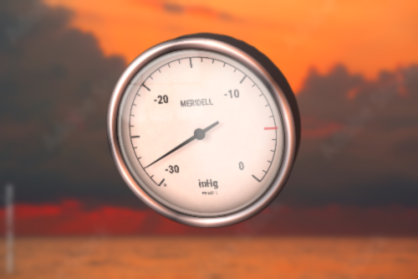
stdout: {"value": -28, "unit": "inHg"}
